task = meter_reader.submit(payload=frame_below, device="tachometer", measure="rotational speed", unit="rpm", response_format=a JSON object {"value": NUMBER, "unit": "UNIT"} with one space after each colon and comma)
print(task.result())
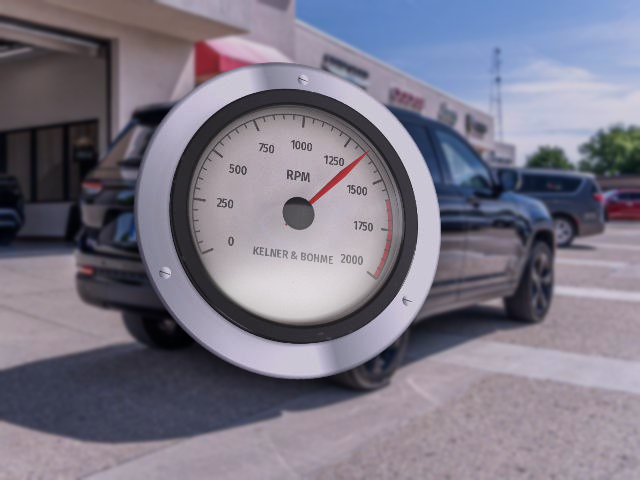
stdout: {"value": 1350, "unit": "rpm"}
